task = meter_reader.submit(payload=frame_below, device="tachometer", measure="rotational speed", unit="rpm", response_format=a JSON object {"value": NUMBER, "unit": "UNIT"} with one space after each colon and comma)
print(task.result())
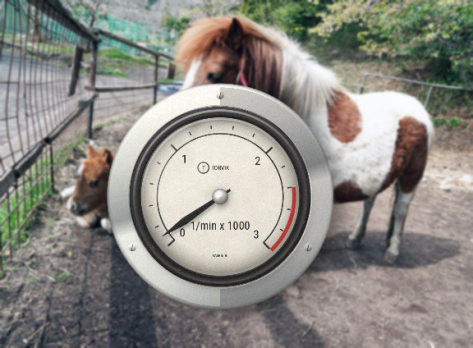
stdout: {"value": 100, "unit": "rpm"}
